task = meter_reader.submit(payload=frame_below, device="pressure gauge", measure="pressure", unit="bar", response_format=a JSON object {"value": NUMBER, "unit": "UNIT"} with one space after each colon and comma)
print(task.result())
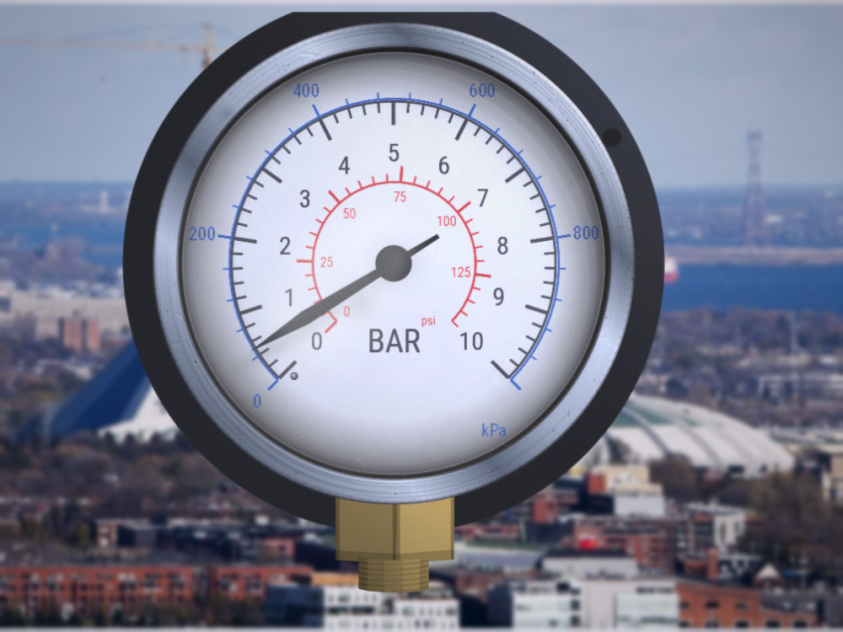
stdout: {"value": 0.5, "unit": "bar"}
